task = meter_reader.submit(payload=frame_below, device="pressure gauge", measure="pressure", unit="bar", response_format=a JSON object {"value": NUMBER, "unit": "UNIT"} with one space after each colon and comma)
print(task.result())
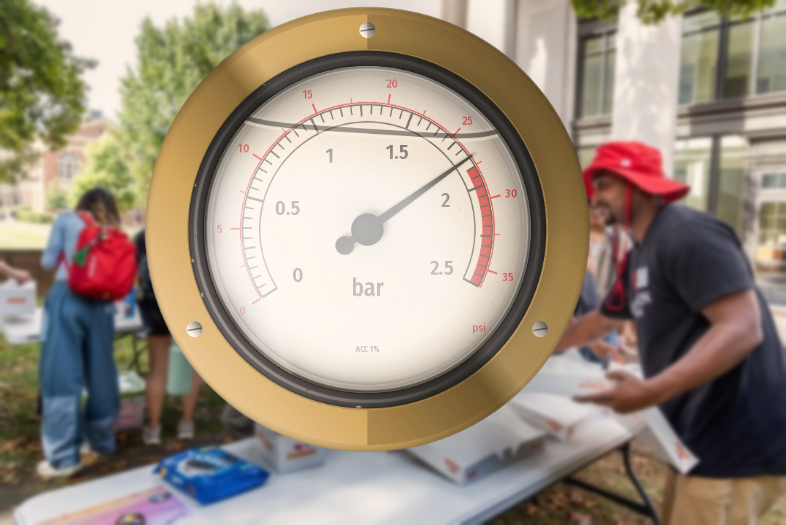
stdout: {"value": 1.85, "unit": "bar"}
